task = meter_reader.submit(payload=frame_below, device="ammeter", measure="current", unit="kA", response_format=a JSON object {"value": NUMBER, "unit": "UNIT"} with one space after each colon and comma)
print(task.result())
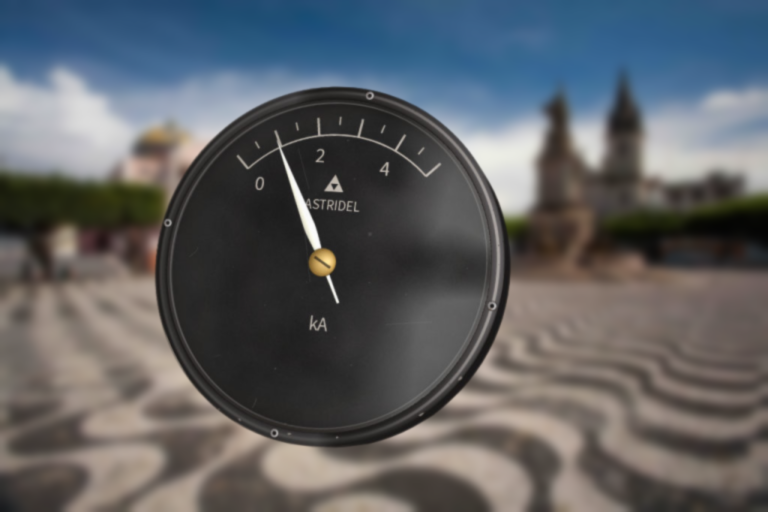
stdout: {"value": 1, "unit": "kA"}
